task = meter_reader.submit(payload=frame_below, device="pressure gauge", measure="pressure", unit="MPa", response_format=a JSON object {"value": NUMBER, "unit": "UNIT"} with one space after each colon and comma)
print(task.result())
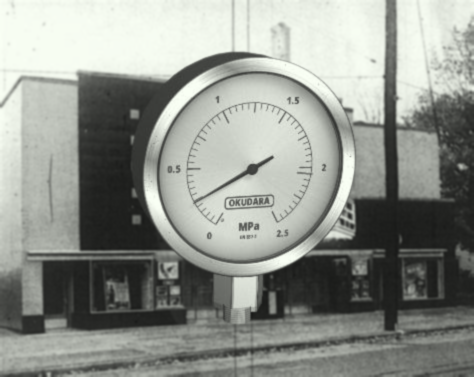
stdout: {"value": 0.25, "unit": "MPa"}
